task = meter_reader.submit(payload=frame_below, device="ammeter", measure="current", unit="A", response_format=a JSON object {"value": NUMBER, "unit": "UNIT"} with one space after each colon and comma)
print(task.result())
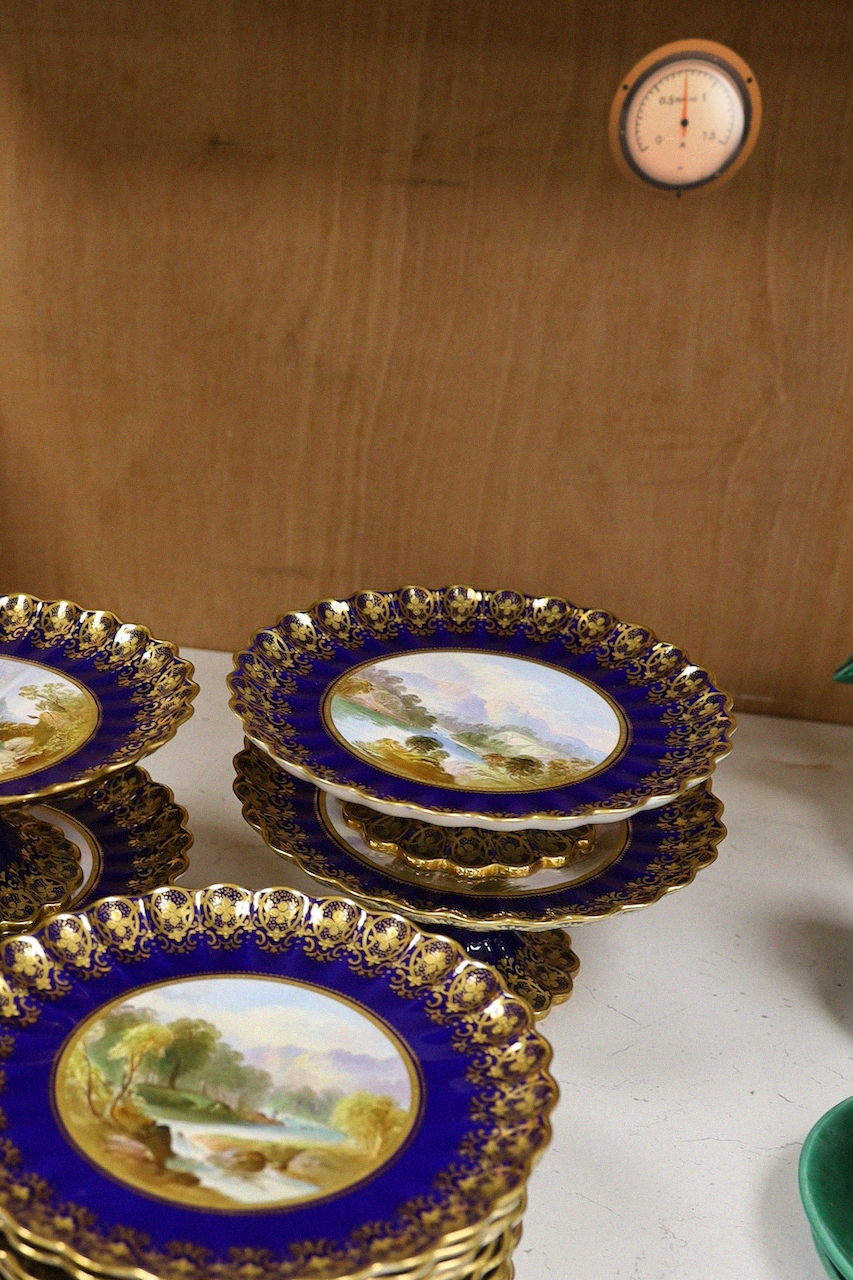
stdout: {"value": 0.75, "unit": "A"}
